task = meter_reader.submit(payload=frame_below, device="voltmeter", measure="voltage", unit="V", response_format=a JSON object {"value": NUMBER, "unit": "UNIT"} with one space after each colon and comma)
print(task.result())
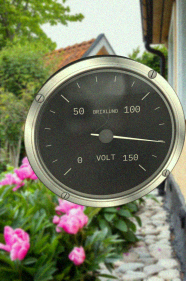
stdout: {"value": 130, "unit": "V"}
